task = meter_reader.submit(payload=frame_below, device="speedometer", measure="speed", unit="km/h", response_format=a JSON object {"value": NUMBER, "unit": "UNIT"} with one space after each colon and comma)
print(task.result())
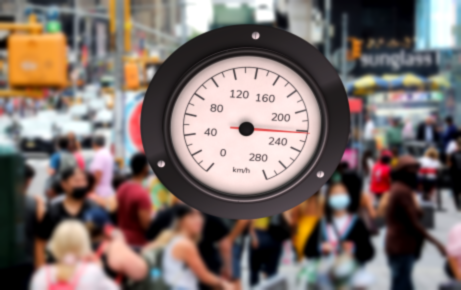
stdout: {"value": 220, "unit": "km/h"}
